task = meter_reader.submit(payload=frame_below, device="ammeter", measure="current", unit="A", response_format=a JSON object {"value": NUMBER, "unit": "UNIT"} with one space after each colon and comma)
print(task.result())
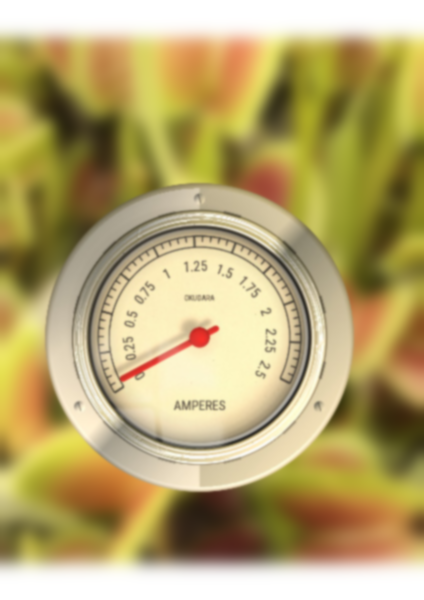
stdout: {"value": 0.05, "unit": "A"}
